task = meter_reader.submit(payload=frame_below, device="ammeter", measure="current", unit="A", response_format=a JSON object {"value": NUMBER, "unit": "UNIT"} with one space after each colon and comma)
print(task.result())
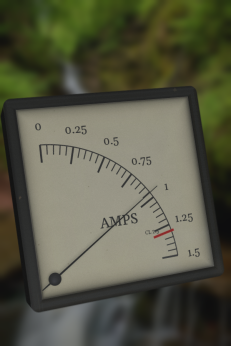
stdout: {"value": 0.95, "unit": "A"}
